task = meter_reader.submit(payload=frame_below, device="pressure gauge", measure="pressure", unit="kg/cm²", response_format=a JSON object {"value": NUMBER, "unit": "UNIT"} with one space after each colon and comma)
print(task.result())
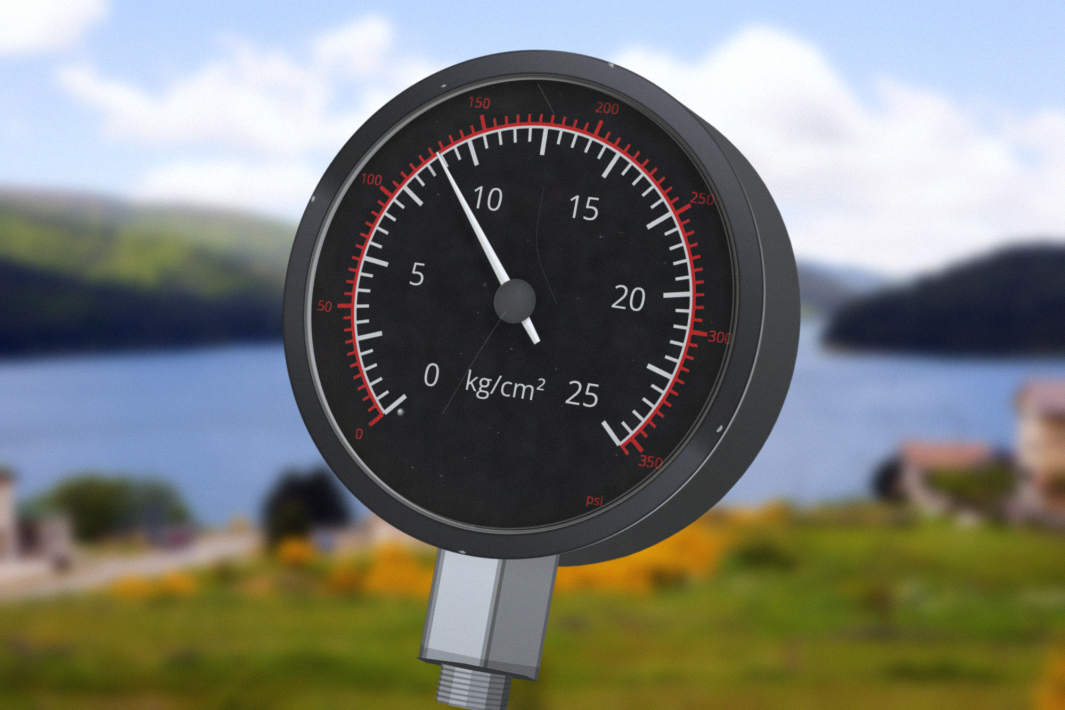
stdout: {"value": 9, "unit": "kg/cm²"}
